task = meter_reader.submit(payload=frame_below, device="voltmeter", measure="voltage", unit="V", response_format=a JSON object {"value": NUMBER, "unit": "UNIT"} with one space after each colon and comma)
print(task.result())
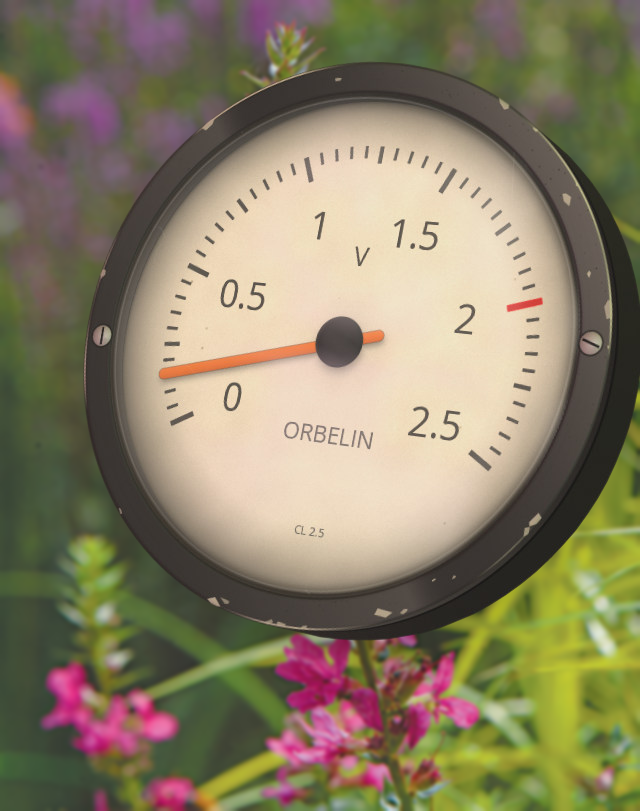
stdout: {"value": 0.15, "unit": "V"}
